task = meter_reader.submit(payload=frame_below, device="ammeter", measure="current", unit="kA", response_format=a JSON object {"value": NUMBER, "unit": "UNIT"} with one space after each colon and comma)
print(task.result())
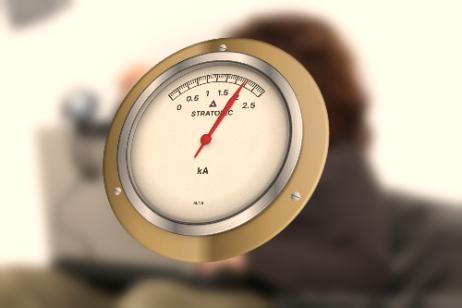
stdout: {"value": 2, "unit": "kA"}
